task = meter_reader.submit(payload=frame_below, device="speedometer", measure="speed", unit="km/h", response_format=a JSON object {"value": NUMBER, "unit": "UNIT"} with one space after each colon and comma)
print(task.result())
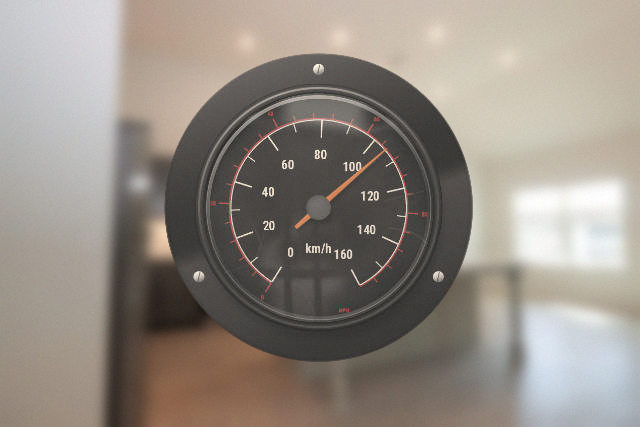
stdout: {"value": 105, "unit": "km/h"}
